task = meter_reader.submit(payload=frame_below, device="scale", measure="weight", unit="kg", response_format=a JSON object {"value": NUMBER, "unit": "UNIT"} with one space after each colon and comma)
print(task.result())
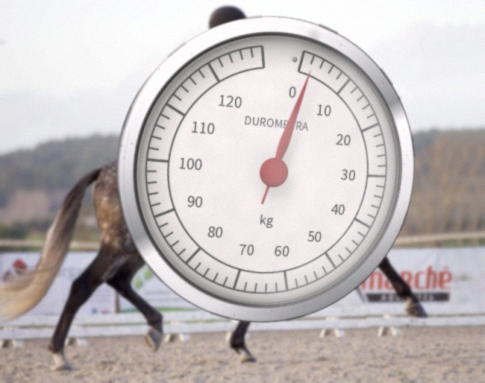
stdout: {"value": 2, "unit": "kg"}
